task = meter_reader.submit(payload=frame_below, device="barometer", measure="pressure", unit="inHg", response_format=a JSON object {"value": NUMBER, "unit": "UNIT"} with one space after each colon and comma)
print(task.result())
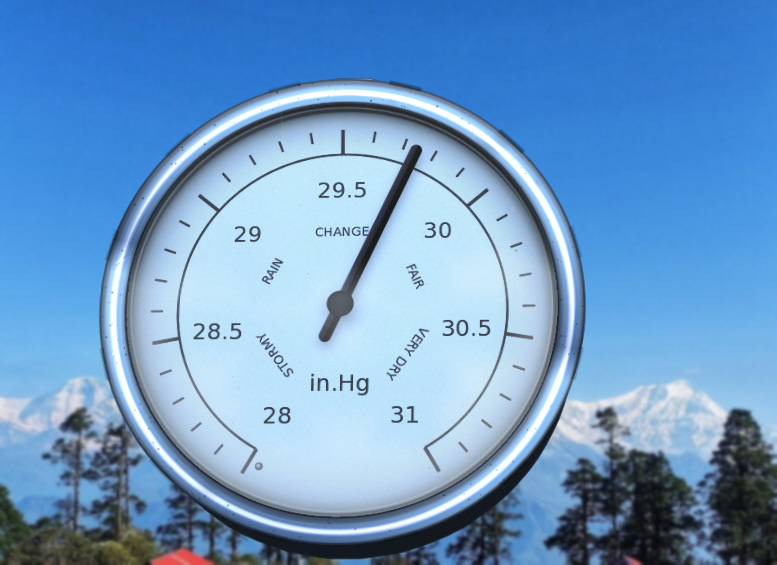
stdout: {"value": 29.75, "unit": "inHg"}
